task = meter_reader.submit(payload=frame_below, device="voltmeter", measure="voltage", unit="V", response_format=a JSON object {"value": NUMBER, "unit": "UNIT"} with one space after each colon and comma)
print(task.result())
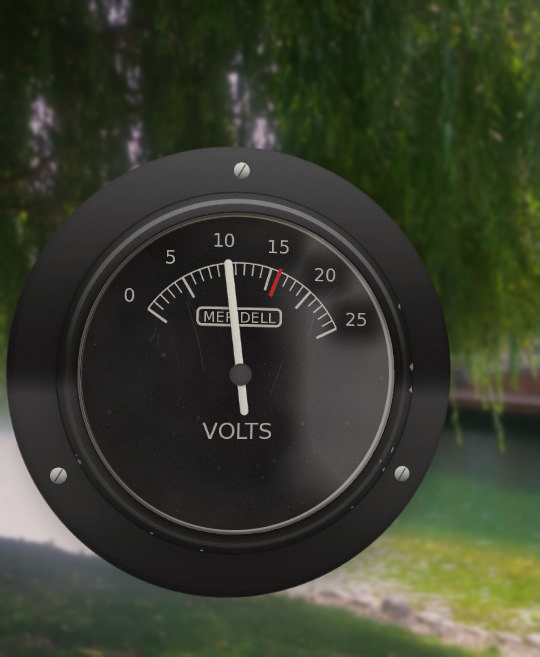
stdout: {"value": 10, "unit": "V"}
